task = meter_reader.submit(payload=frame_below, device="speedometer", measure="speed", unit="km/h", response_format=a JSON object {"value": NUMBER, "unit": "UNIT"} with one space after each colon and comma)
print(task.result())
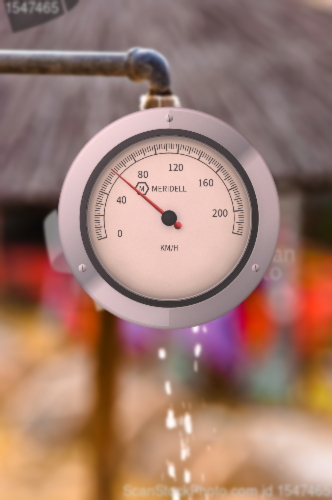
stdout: {"value": 60, "unit": "km/h"}
